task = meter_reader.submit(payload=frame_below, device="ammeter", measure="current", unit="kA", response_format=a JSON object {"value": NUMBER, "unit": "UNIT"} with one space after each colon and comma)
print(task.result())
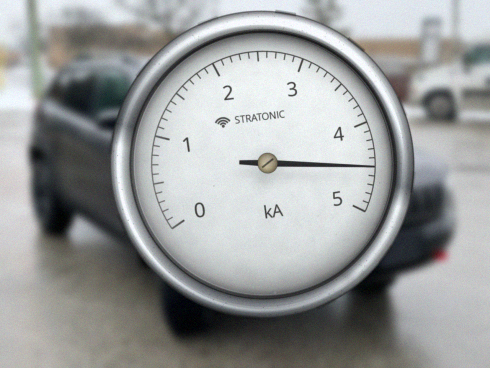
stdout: {"value": 4.5, "unit": "kA"}
